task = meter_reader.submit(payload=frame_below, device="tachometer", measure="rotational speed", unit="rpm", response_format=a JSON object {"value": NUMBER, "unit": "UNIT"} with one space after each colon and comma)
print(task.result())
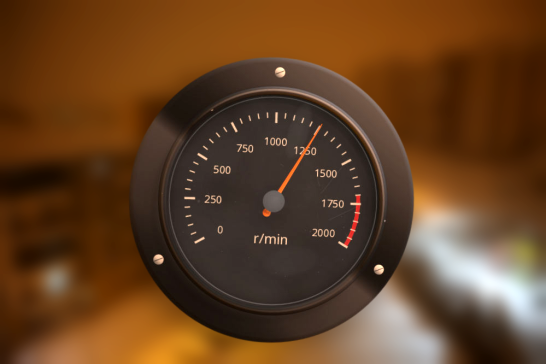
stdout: {"value": 1250, "unit": "rpm"}
